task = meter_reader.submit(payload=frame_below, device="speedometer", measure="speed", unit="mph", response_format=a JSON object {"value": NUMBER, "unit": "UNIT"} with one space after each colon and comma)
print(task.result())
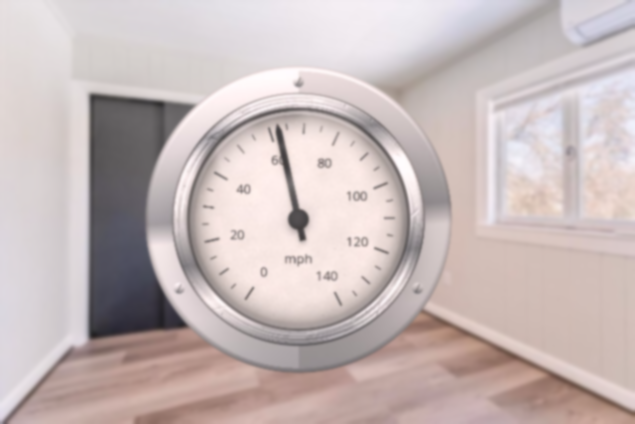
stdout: {"value": 62.5, "unit": "mph"}
